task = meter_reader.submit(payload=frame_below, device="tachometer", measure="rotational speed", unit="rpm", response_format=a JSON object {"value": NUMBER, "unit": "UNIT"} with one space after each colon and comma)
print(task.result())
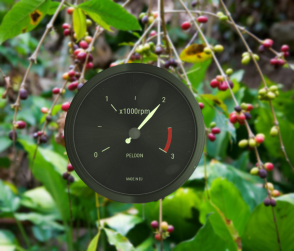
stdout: {"value": 2000, "unit": "rpm"}
